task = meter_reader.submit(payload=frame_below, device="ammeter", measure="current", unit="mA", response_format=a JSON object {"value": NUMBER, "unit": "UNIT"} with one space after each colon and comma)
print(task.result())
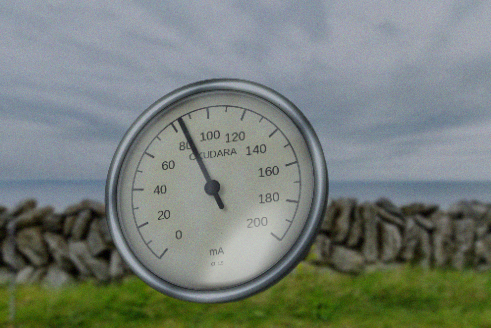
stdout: {"value": 85, "unit": "mA"}
